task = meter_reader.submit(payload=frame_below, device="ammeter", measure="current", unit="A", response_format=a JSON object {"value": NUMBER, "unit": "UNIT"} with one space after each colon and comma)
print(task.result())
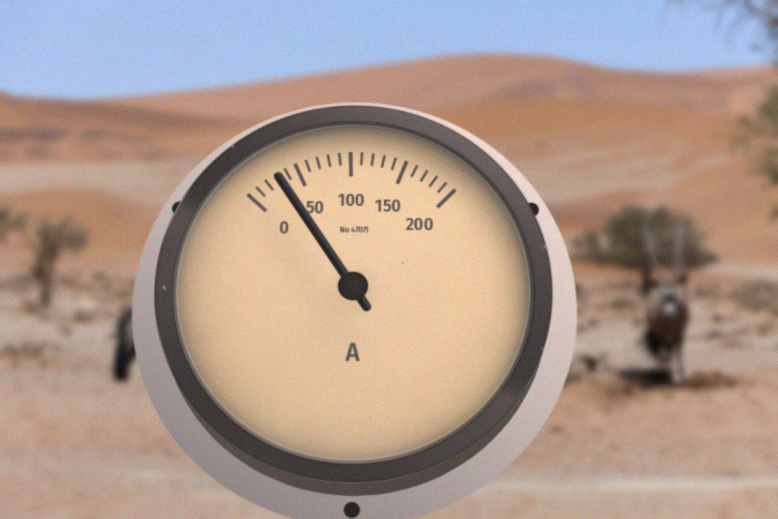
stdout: {"value": 30, "unit": "A"}
